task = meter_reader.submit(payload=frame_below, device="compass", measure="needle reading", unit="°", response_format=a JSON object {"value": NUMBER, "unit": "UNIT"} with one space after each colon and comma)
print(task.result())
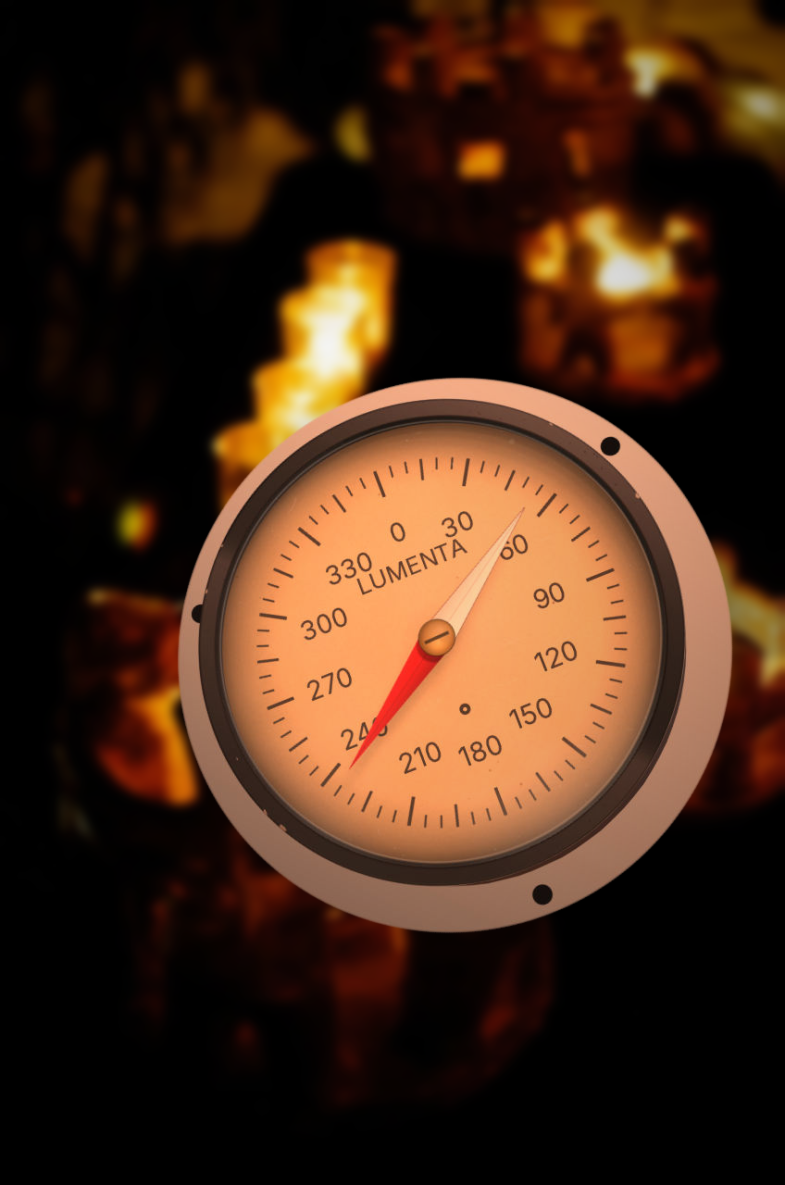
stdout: {"value": 235, "unit": "°"}
